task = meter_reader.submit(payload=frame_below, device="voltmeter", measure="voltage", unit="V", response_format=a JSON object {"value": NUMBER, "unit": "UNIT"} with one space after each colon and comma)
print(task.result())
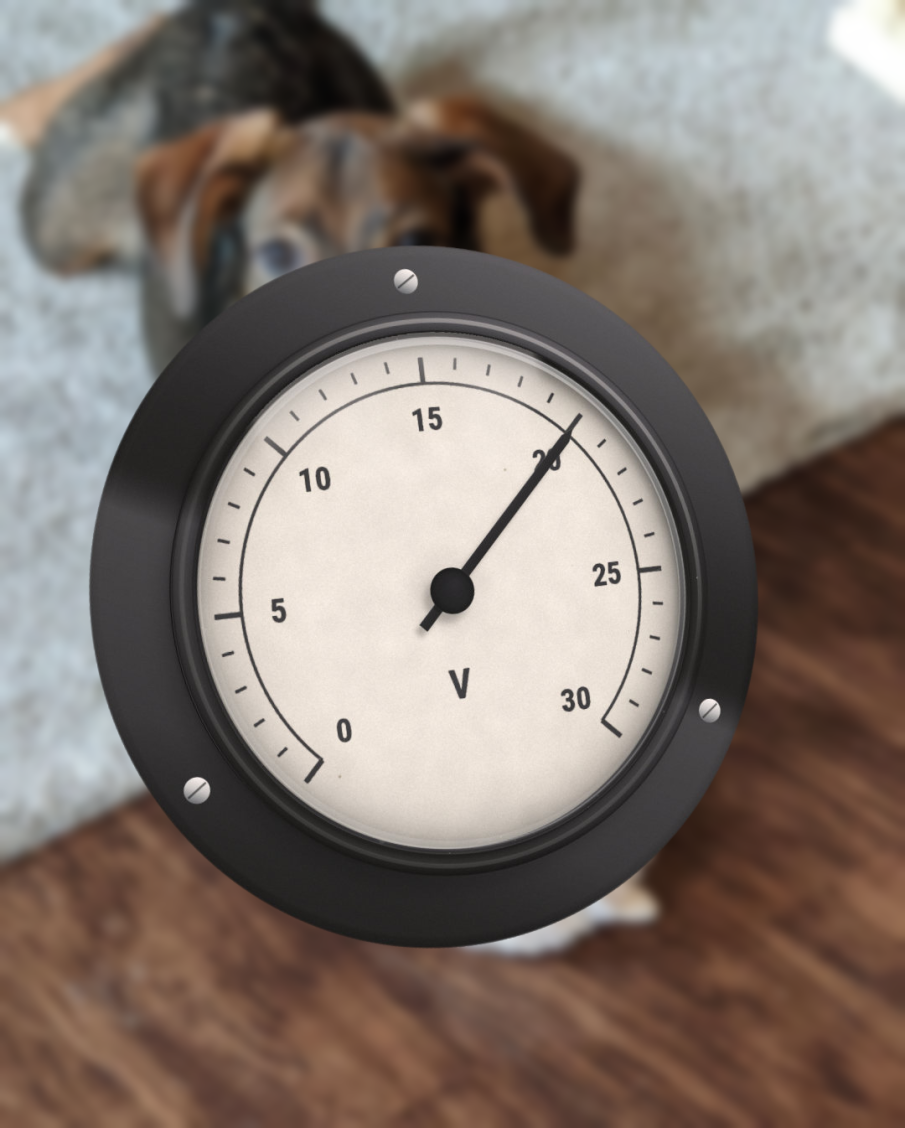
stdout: {"value": 20, "unit": "V"}
